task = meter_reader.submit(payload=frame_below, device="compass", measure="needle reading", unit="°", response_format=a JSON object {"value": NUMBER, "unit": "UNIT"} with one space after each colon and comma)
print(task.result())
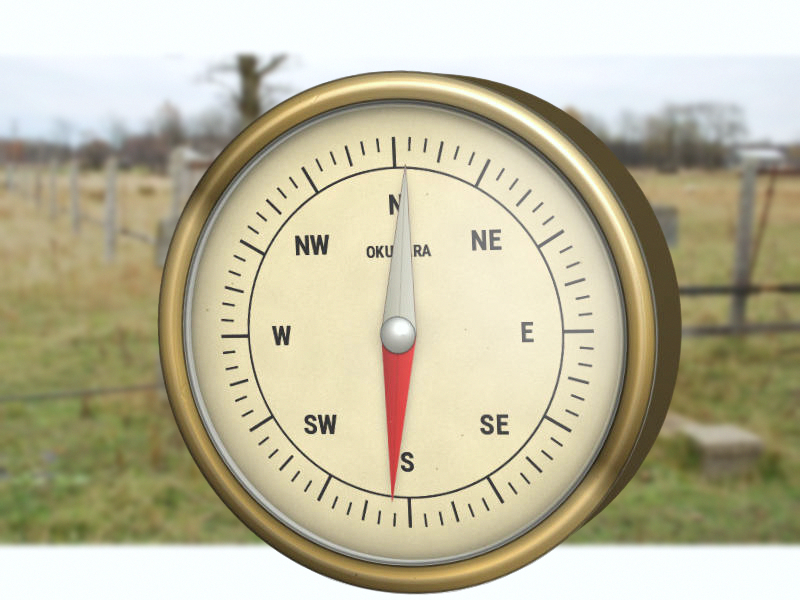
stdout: {"value": 185, "unit": "°"}
